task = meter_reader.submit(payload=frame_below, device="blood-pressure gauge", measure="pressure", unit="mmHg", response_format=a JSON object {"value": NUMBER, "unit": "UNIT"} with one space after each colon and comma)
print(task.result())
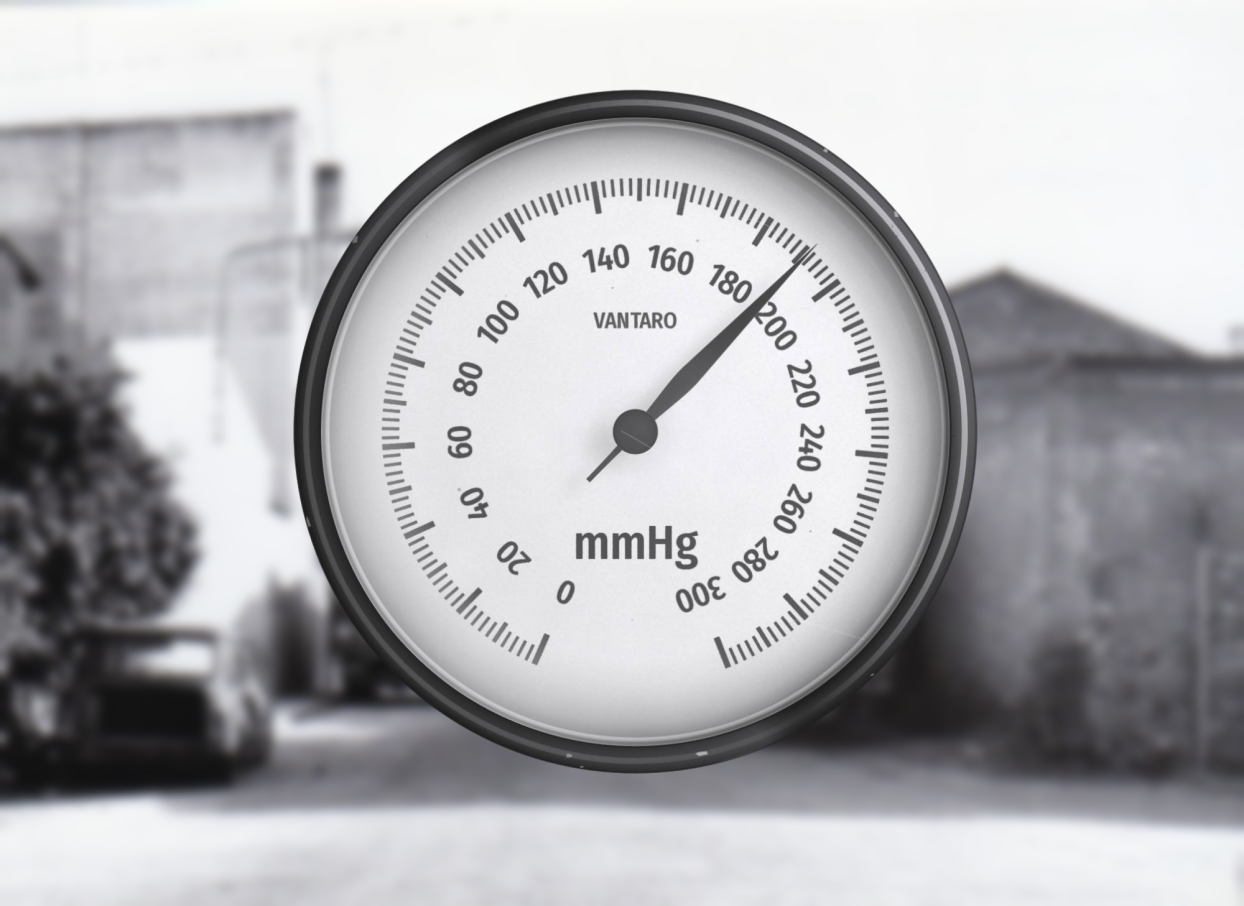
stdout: {"value": 191, "unit": "mmHg"}
